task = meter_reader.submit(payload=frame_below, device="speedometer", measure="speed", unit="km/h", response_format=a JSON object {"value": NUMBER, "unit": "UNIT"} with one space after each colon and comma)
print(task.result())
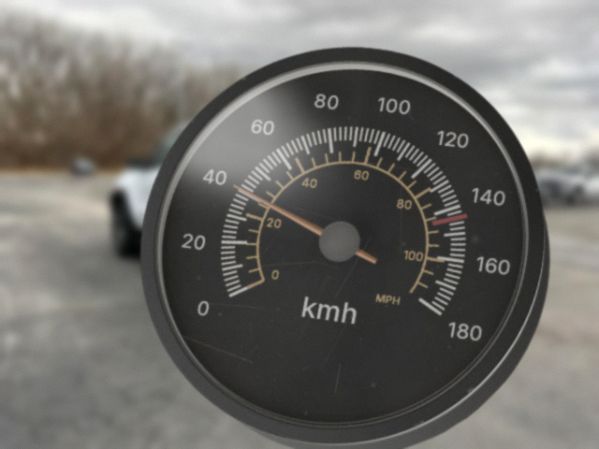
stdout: {"value": 40, "unit": "km/h"}
